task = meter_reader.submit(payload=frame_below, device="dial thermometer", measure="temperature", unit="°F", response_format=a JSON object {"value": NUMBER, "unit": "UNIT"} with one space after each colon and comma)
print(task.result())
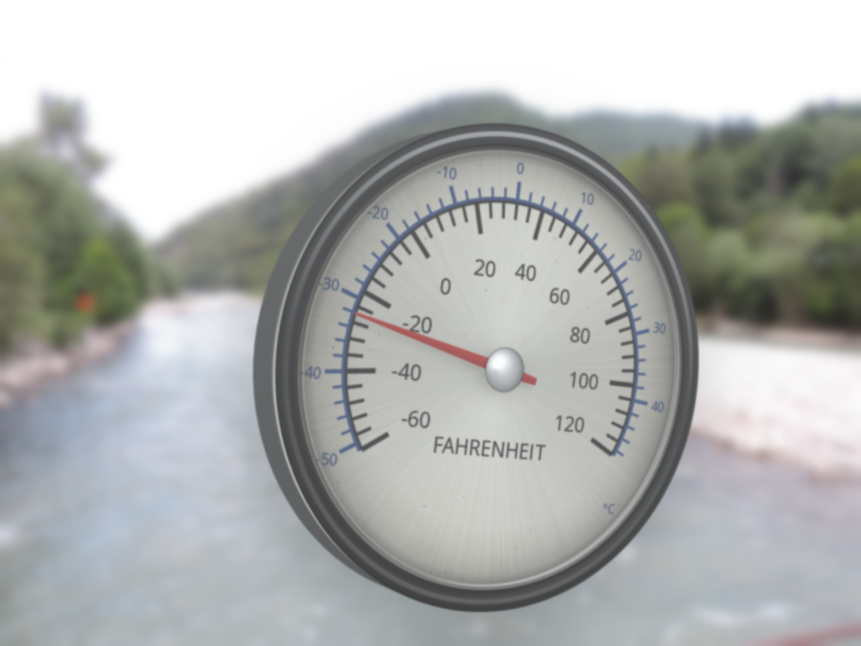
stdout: {"value": -26, "unit": "°F"}
